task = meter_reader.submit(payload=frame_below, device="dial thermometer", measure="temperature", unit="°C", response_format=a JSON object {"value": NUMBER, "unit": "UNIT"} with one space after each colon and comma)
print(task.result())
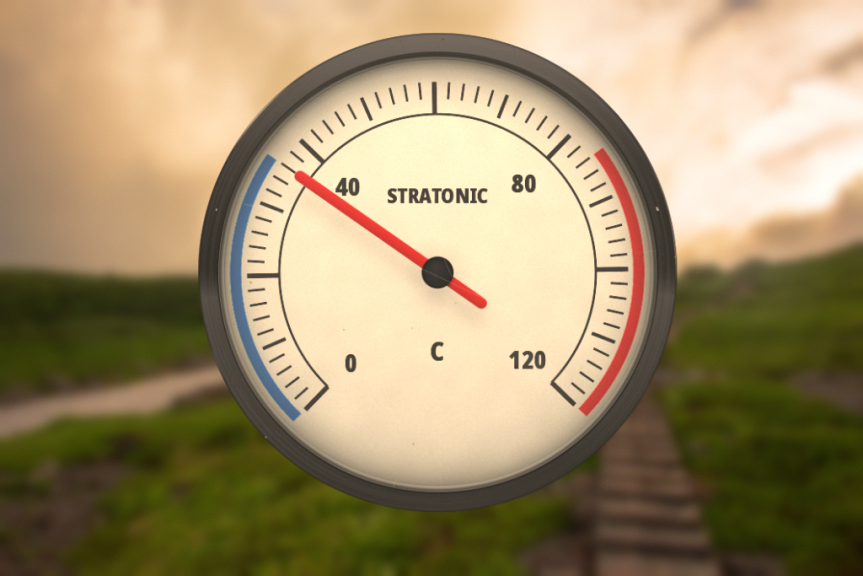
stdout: {"value": 36, "unit": "°C"}
